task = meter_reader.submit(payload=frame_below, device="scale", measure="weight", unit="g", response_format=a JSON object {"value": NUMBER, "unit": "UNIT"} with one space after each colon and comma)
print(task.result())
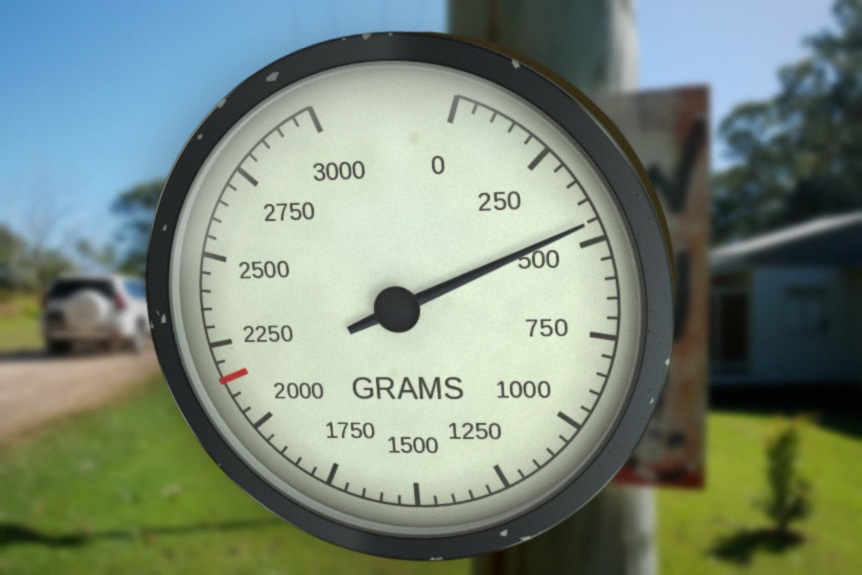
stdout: {"value": 450, "unit": "g"}
